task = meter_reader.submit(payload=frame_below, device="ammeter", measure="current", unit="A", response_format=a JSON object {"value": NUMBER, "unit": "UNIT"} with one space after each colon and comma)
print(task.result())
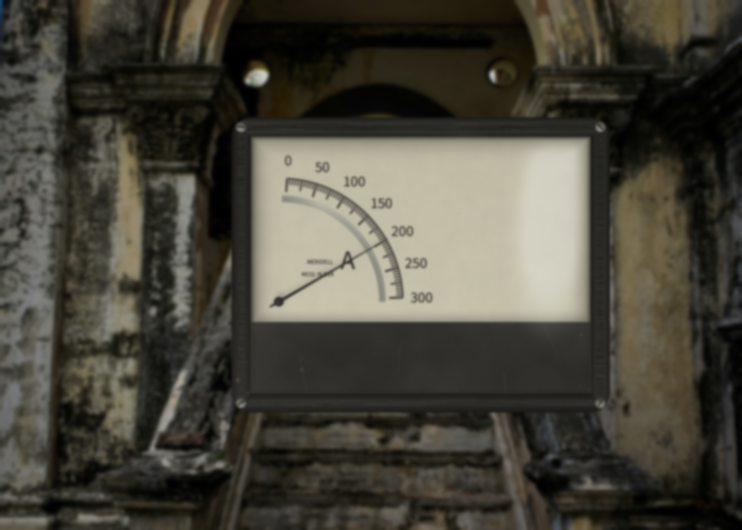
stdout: {"value": 200, "unit": "A"}
